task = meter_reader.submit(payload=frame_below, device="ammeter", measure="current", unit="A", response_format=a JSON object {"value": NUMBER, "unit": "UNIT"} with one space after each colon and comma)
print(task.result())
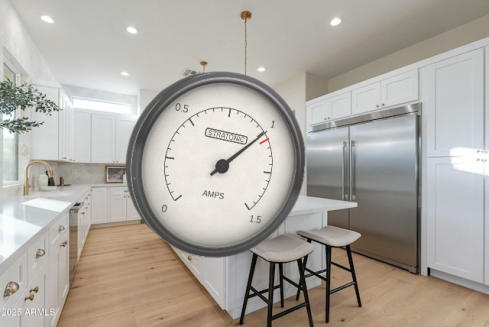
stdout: {"value": 1, "unit": "A"}
